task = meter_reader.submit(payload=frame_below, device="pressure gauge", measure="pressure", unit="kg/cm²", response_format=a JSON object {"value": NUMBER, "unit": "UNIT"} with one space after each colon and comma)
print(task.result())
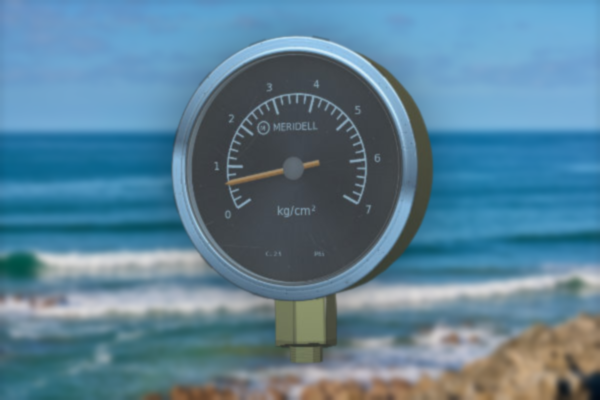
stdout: {"value": 0.6, "unit": "kg/cm²"}
